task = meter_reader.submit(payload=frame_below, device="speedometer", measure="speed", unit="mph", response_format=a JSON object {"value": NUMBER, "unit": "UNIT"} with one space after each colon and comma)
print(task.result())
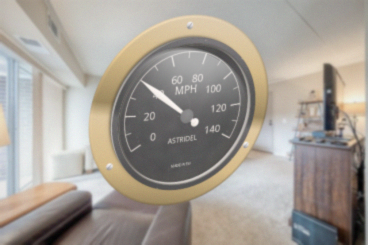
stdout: {"value": 40, "unit": "mph"}
